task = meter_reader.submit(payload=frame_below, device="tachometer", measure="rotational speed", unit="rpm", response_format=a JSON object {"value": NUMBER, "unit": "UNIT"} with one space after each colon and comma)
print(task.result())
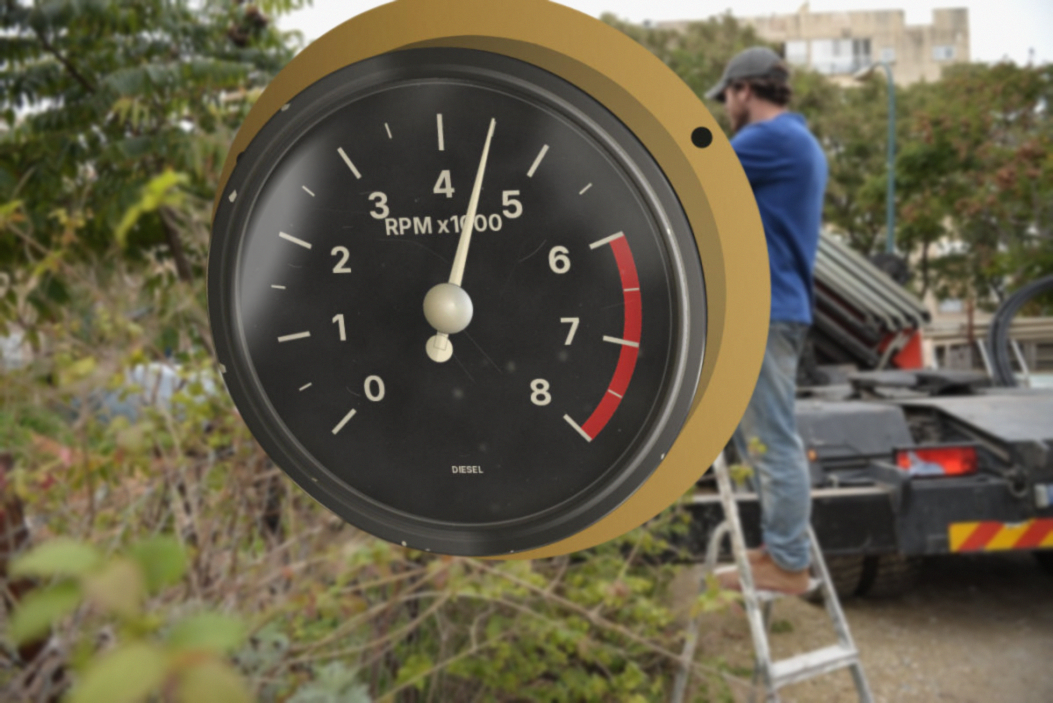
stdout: {"value": 4500, "unit": "rpm"}
